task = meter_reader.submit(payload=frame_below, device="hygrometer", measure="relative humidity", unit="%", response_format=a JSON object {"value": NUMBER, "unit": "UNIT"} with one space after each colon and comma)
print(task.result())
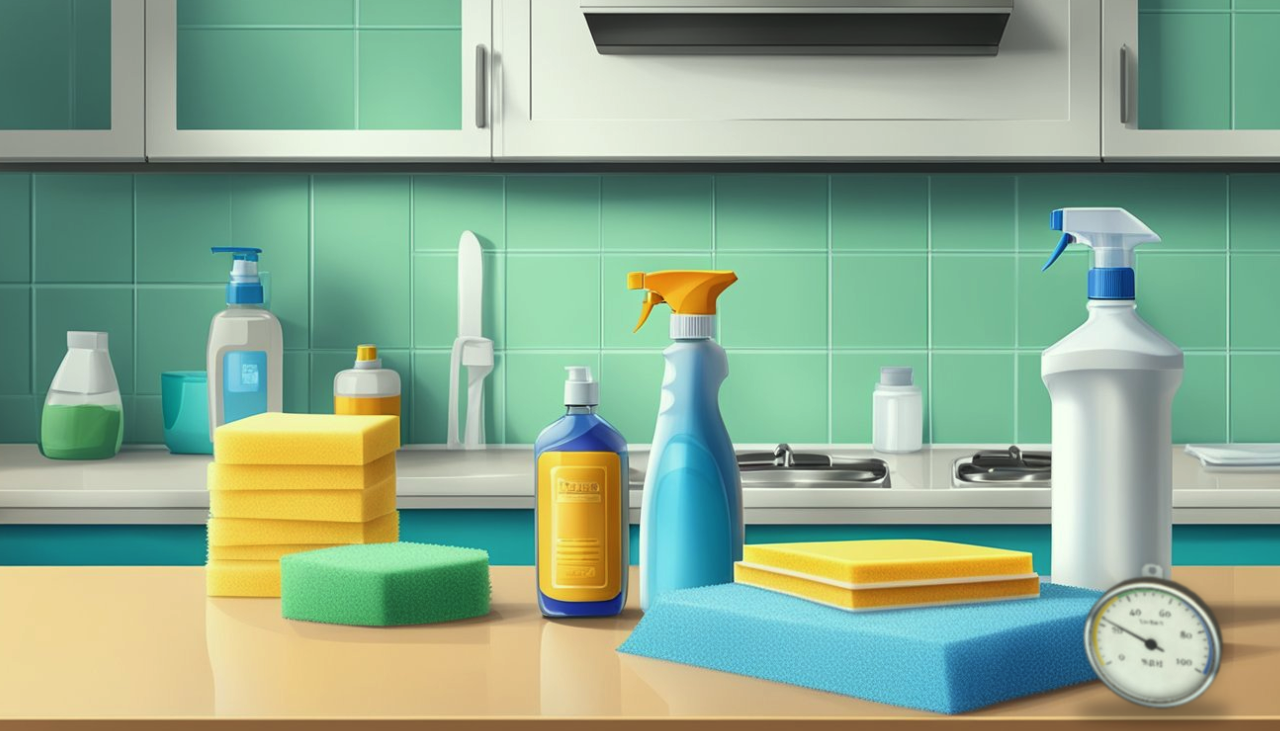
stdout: {"value": 24, "unit": "%"}
